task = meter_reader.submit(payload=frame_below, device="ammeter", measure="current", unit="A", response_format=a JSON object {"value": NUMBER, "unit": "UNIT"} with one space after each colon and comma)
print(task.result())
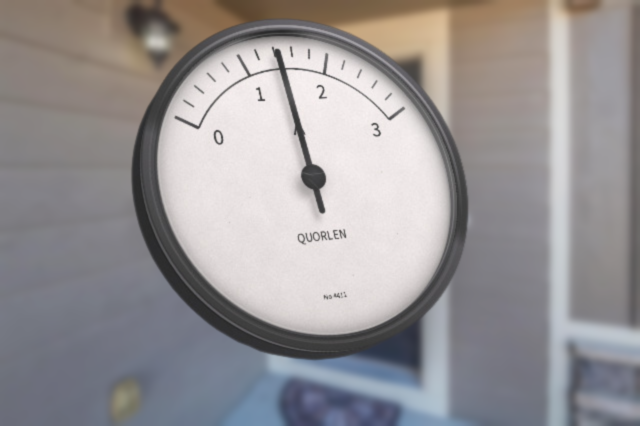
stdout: {"value": 1.4, "unit": "A"}
